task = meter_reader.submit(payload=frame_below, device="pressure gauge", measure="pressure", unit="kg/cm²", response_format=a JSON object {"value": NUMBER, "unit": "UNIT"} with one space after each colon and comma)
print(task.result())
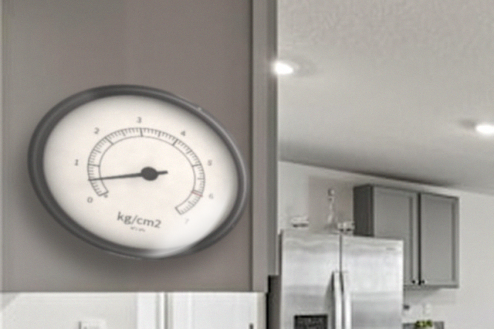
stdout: {"value": 0.5, "unit": "kg/cm²"}
